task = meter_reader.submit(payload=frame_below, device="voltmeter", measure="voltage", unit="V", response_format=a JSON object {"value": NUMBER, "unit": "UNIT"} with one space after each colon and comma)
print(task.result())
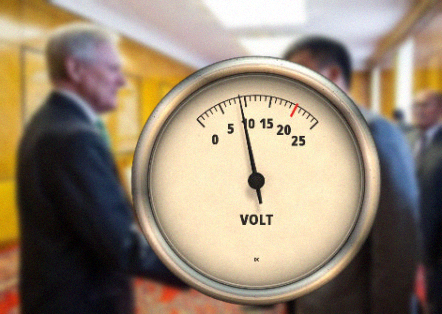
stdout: {"value": 9, "unit": "V"}
